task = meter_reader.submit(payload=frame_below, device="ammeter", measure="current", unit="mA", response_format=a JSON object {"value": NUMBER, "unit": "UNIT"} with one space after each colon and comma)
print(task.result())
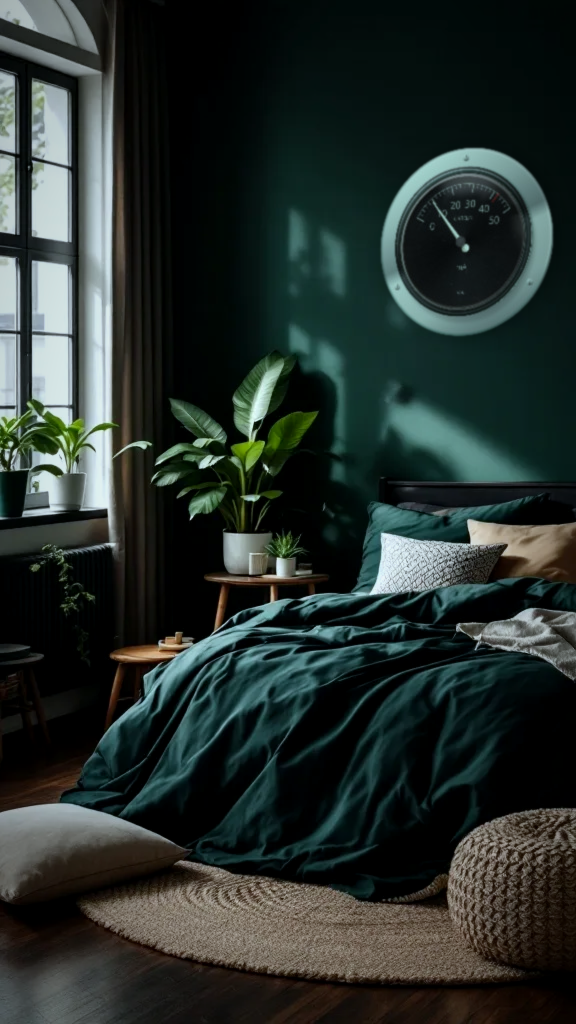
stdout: {"value": 10, "unit": "mA"}
